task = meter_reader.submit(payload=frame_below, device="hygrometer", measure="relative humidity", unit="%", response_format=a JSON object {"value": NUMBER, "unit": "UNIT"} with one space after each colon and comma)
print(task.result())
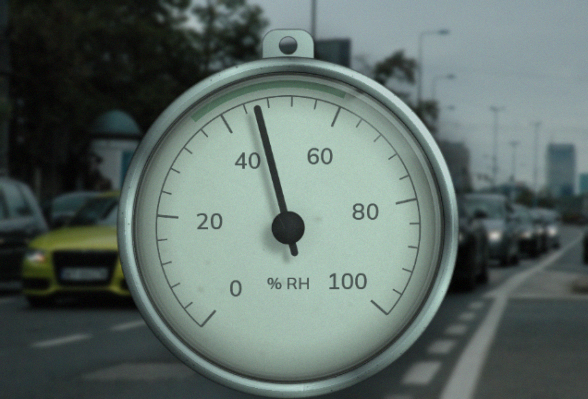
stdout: {"value": 46, "unit": "%"}
